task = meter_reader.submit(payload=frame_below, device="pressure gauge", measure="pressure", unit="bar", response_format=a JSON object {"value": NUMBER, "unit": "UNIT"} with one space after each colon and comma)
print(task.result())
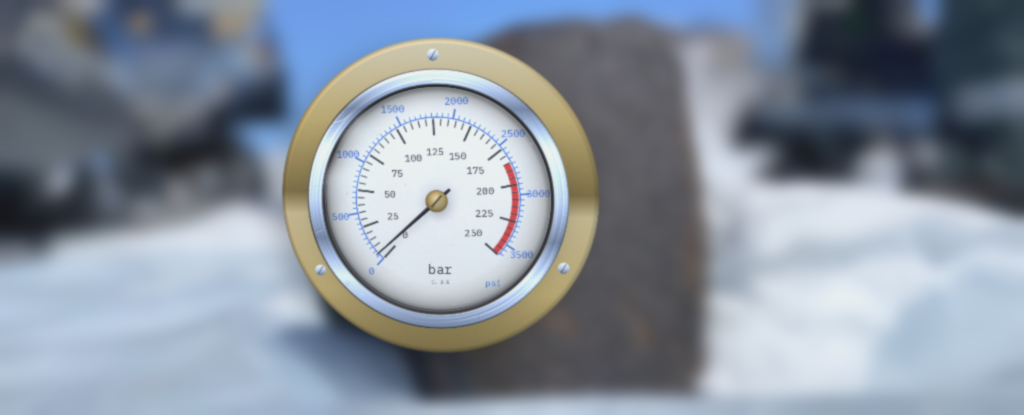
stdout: {"value": 5, "unit": "bar"}
